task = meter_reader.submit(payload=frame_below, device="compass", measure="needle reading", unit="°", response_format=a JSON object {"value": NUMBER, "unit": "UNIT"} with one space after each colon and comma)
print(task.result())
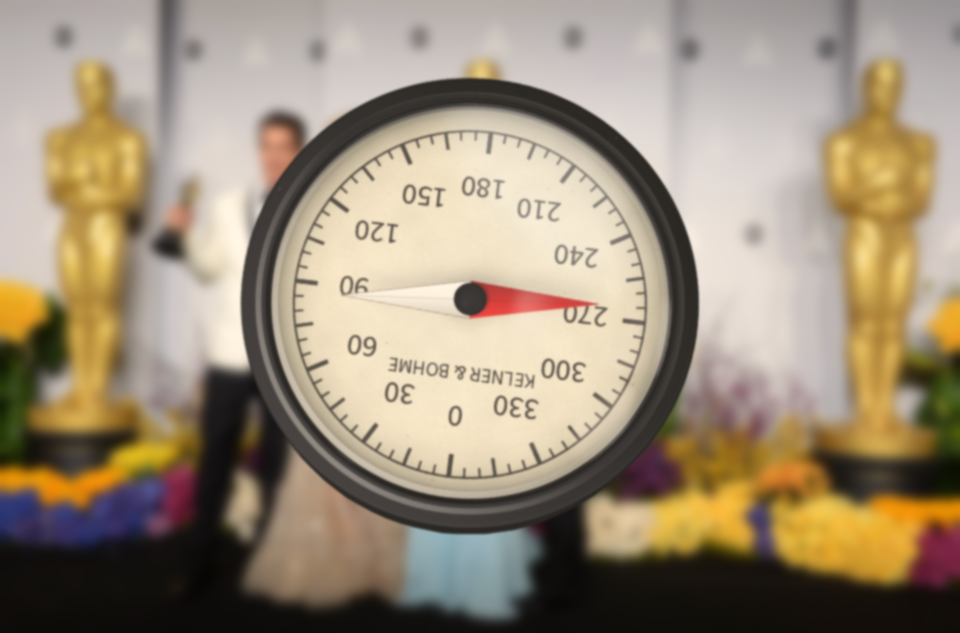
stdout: {"value": 265, "unit": "°"}
